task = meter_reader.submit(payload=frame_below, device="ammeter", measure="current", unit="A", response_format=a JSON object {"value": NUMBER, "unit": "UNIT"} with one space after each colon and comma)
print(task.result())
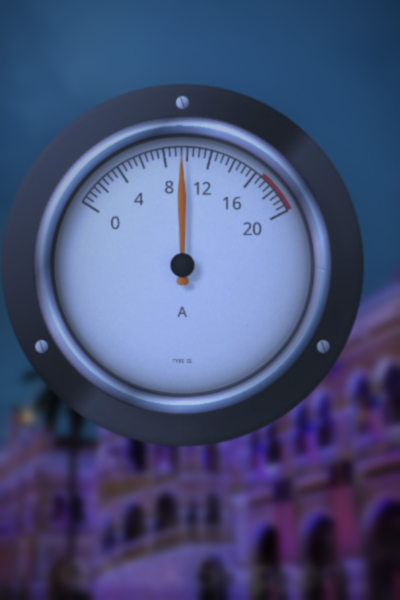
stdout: {"value": 9.5, "unit": "A"}
